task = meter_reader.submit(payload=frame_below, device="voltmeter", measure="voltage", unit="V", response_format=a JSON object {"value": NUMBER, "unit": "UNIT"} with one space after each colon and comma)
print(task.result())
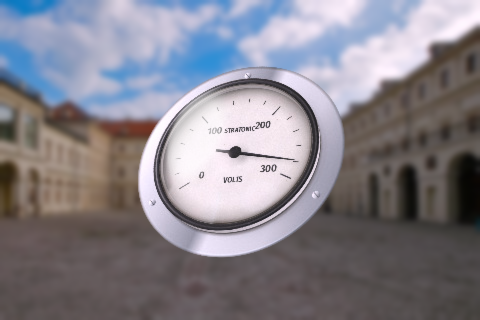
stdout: {"value": 280, "unit": "V"}
